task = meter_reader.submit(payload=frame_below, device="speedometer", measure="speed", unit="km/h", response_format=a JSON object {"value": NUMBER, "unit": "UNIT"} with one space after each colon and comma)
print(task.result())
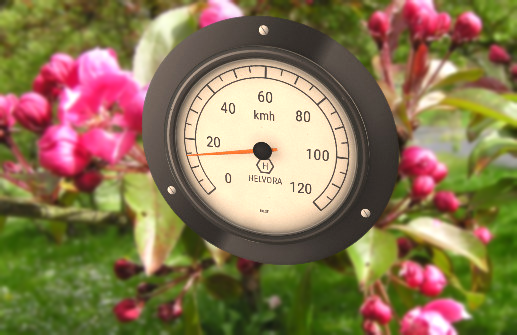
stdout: {"value": 15, "unit": "km/h"}
